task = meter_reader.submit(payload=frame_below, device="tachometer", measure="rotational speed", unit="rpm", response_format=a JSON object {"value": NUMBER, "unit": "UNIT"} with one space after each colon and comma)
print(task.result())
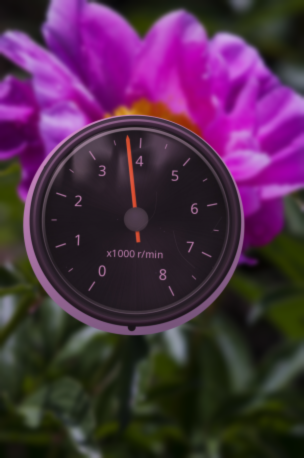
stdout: {"value": 3750, "unit": "rpm"}
